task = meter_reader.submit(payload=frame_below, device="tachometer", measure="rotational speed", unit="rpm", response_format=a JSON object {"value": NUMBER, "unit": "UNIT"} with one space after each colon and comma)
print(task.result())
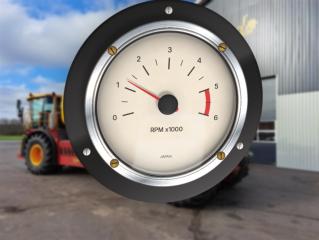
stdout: {"value": 1250, "unit": "rpm"}
